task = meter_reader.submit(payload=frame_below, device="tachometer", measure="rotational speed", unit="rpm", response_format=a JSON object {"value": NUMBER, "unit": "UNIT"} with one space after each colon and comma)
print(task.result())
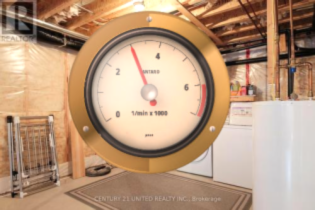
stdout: {"value": 3000, "unit": "rpm"}
